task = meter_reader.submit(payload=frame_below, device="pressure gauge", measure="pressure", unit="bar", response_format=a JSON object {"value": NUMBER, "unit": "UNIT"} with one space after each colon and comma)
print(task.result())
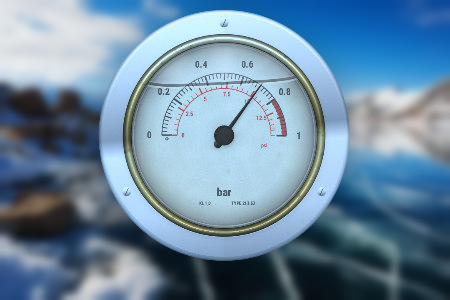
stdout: {"value": 0.7, "unit": "bar"}
